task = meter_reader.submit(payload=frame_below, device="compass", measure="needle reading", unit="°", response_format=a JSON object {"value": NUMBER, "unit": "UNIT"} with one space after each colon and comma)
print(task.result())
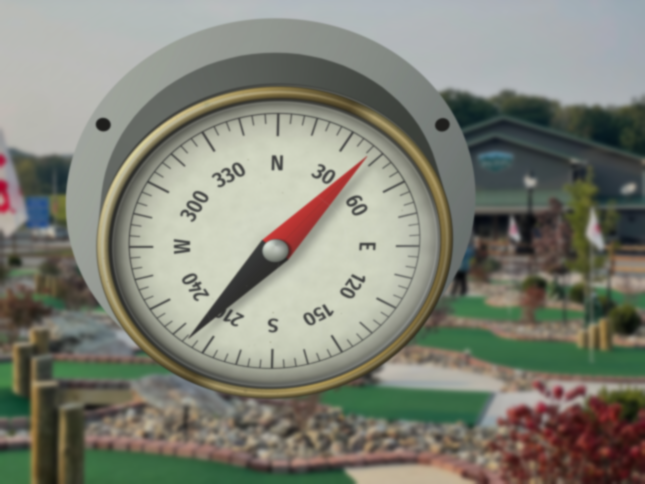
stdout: {"value": 40, "unit": "°"}
